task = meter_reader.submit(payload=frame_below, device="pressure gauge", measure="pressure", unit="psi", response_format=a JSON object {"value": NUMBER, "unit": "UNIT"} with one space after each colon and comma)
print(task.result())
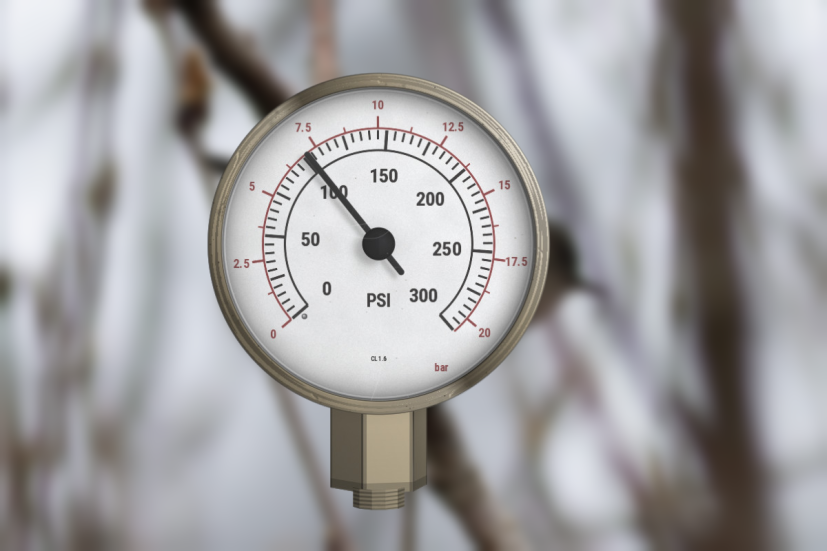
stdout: {"value": 102.5, "unit": "psi"}
